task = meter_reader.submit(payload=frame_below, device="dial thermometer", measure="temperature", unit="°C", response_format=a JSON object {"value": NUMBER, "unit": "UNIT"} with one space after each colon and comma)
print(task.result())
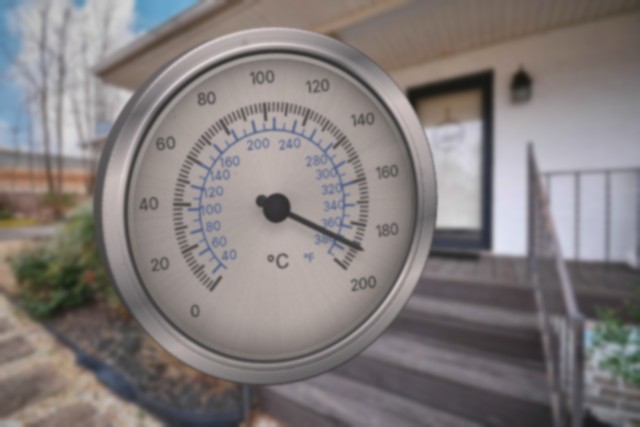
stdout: {"value": 190, "unit": "°C"}
